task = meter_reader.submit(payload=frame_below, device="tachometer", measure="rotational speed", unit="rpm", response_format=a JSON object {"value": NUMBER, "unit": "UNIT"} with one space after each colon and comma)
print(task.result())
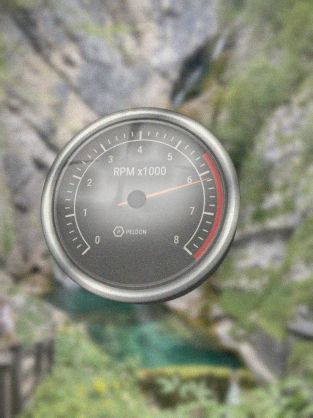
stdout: {"value": 6200, "unit": "rpm"}
